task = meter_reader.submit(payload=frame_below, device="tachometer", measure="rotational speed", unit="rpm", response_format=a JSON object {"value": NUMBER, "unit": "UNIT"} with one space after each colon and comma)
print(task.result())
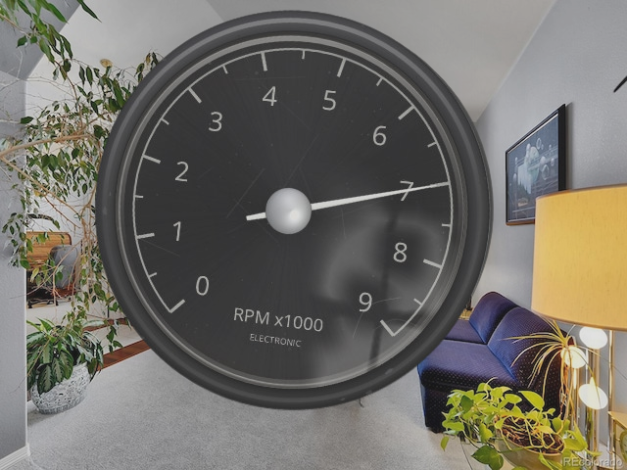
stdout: {"value": 7000, "unit": "rpm"}
